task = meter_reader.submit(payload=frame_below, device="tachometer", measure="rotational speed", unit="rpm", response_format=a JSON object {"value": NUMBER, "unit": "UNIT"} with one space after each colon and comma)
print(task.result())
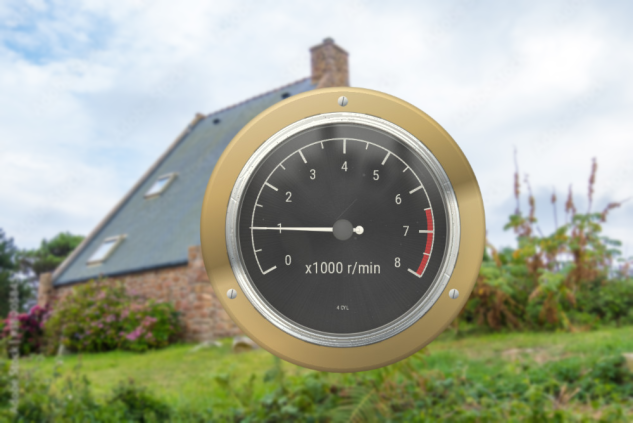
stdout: {"value": 1000, "unit": "rpm"}
